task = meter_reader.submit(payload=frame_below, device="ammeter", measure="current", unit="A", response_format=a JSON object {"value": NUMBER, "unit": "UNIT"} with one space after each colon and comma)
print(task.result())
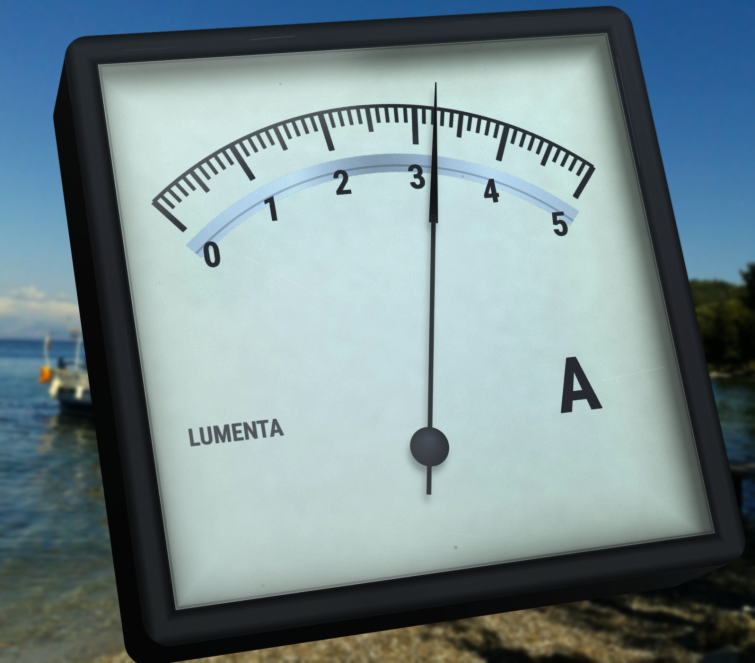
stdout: {"value": 3.2, "unit": "A"}
